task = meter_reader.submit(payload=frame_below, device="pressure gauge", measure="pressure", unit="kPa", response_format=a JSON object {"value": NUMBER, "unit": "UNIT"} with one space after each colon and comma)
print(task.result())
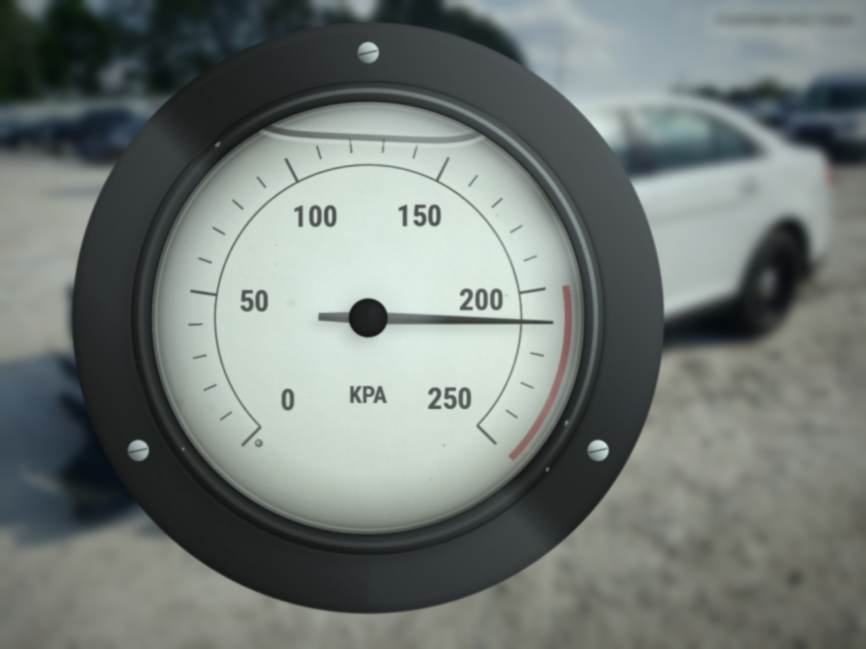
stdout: {"value": 210, "unit": "kPa"}
